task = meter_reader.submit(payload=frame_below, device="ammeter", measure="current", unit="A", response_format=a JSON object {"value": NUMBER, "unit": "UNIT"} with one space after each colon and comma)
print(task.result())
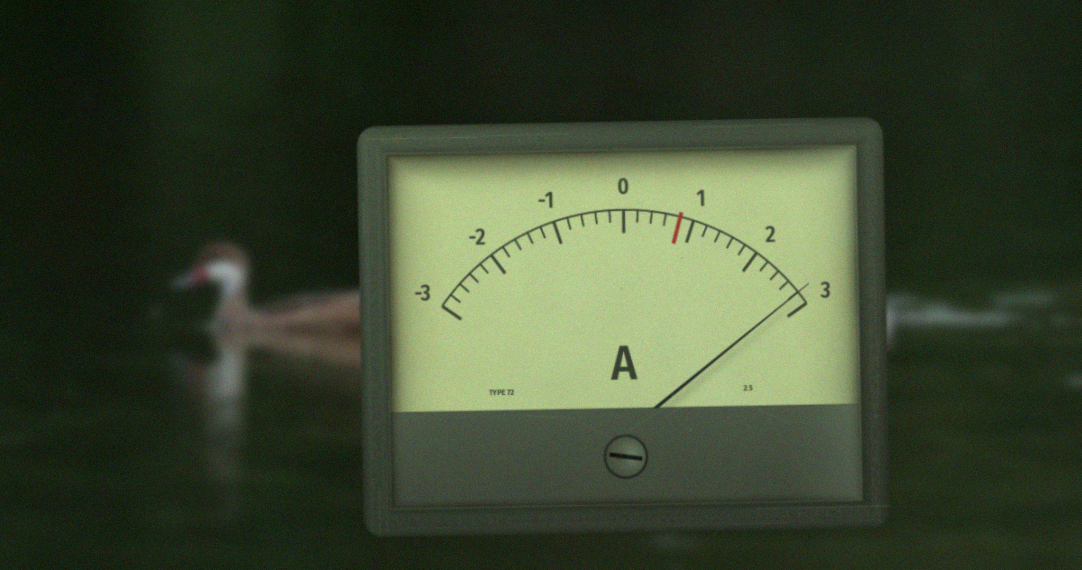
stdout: {"value": 2.8, "unit": "A"}
